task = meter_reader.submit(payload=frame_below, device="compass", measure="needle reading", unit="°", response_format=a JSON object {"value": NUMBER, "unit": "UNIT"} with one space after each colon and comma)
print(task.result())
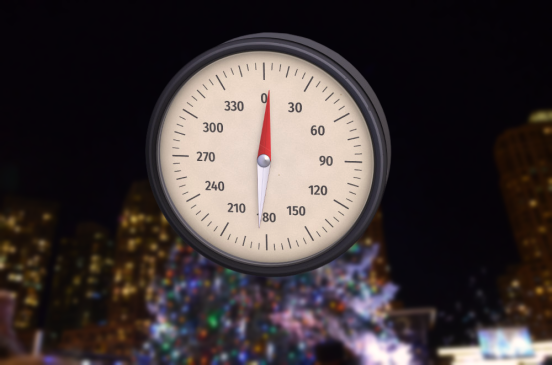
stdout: {"value": 5, "unit": "°"}
